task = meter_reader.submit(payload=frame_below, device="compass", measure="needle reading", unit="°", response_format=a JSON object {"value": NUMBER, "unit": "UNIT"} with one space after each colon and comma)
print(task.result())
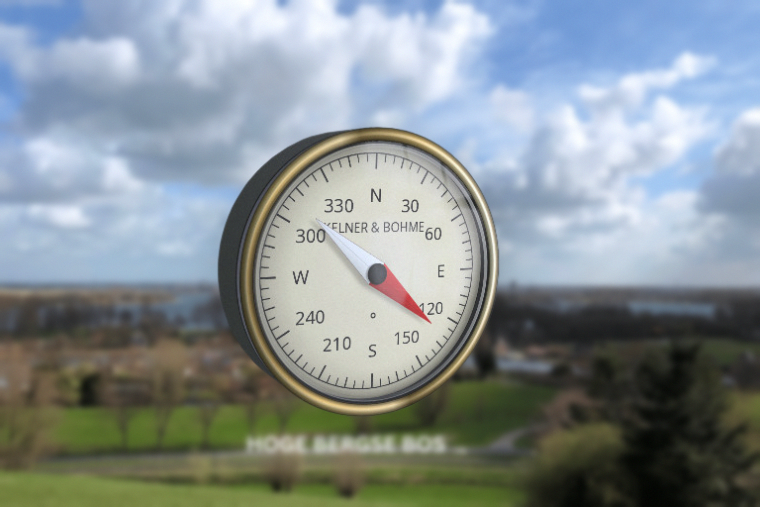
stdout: {"value": 130, "unit": "°"}
